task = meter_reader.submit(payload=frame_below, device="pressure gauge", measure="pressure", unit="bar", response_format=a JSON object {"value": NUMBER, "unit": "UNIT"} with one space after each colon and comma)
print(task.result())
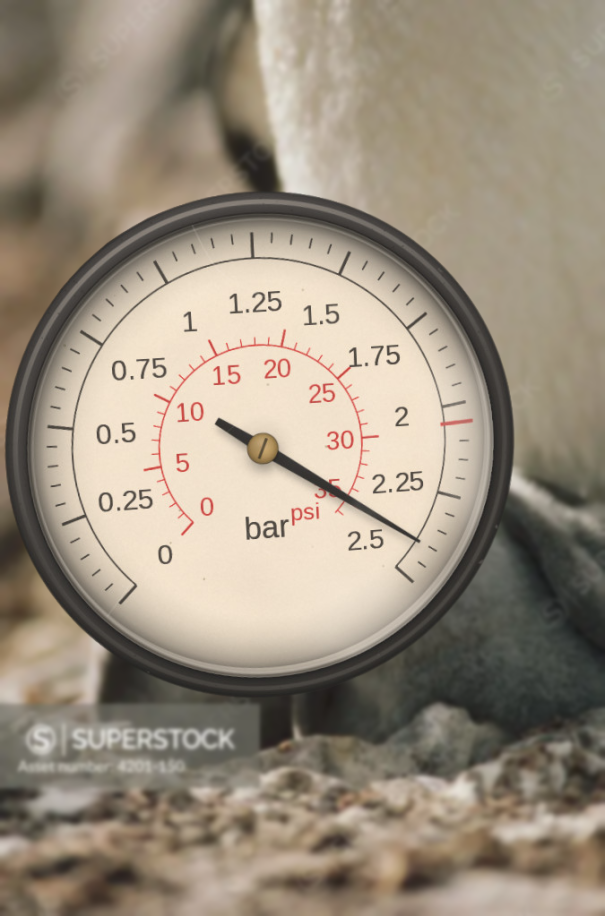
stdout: {"value": 2.4, "unit": "bar"}
